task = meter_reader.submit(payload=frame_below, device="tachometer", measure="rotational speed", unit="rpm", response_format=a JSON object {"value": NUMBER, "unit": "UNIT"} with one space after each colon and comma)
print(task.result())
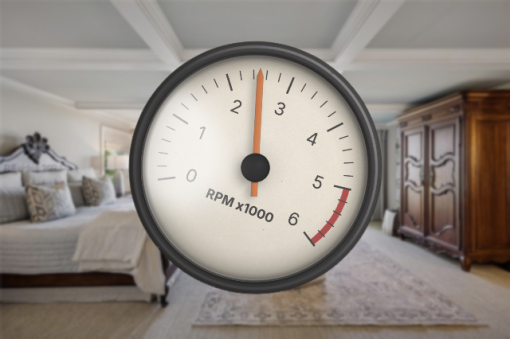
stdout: {"value": 2500, "unit": "rpm"}
